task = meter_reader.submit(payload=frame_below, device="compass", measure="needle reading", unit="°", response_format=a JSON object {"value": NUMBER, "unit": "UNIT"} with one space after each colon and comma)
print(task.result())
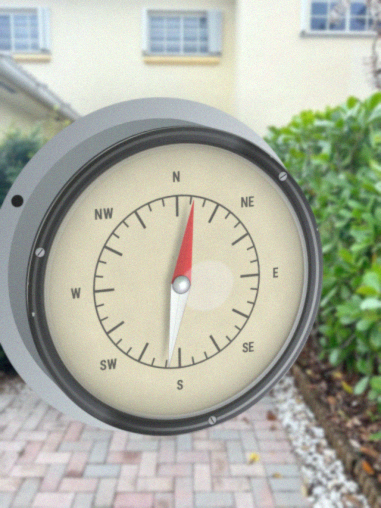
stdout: {"value": 10, "unit": "°"}
